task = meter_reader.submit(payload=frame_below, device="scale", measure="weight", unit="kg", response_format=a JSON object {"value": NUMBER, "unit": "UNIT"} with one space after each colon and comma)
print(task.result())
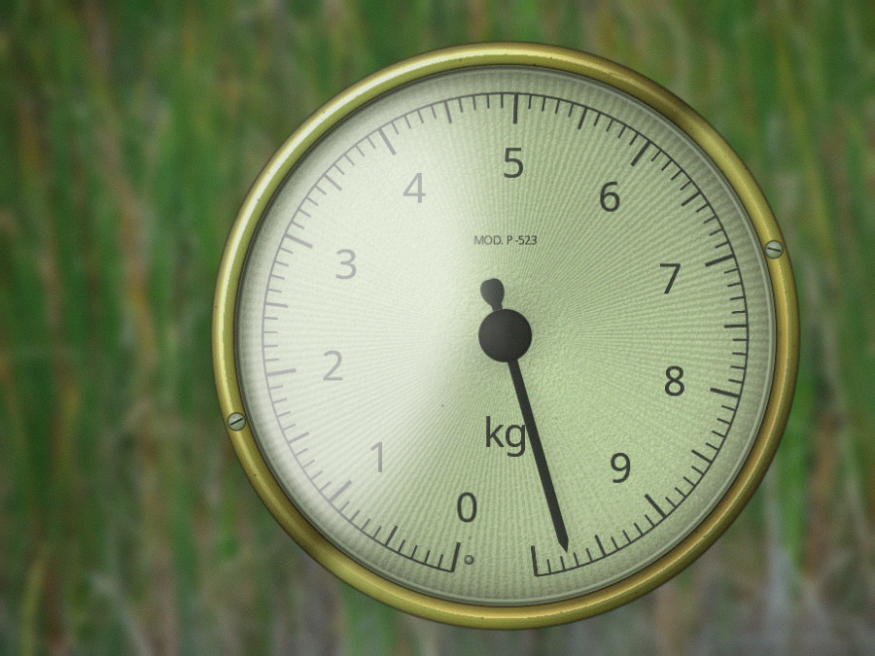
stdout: {"value": 9.75, "unit": "kg"}
